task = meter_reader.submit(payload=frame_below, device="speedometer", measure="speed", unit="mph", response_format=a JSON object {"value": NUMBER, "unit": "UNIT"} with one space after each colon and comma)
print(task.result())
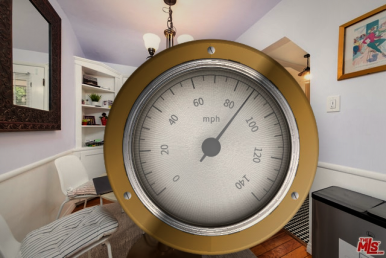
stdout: {"value": 87.5, "unit": "mph"}
